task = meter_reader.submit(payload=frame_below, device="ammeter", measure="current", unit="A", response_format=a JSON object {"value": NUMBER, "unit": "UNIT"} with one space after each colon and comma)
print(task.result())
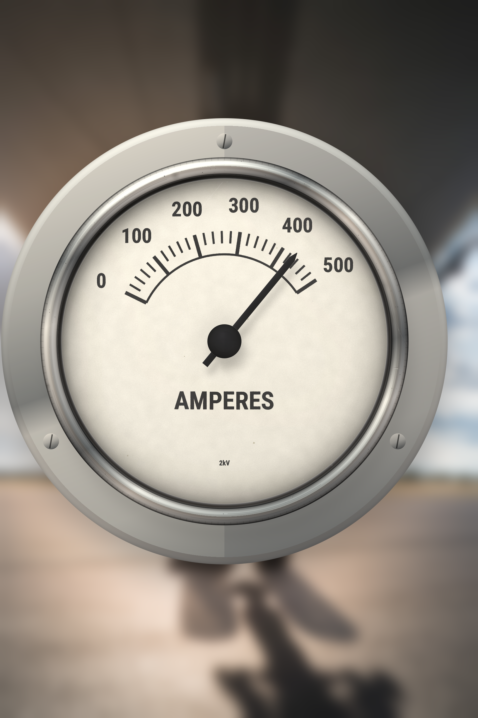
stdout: {"value": 430, "unit": "A"}
